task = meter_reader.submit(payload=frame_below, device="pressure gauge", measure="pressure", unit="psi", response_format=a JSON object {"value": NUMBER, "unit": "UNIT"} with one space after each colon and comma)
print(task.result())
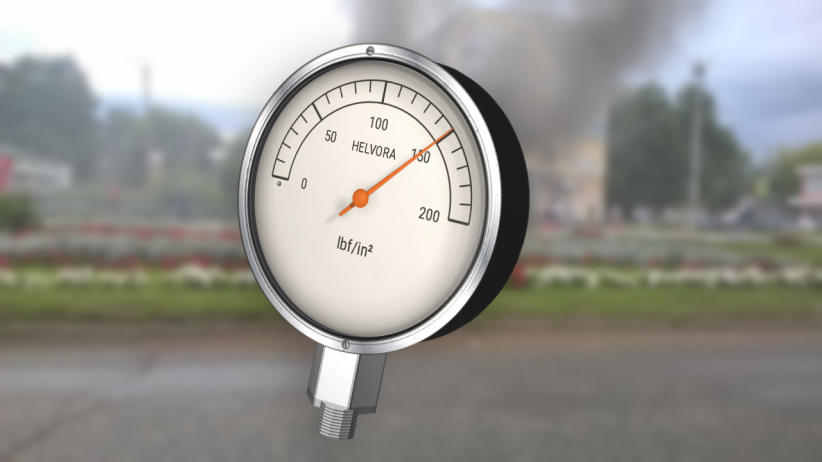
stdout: {"value": 150, "unit": "psi"}
